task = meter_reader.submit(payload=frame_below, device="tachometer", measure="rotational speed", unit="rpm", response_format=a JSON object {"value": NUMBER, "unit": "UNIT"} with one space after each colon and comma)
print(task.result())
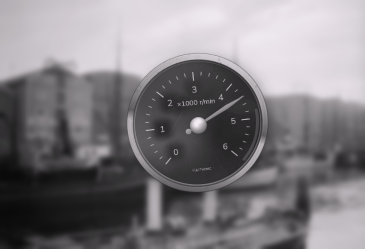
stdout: {"value": 4400, "unit": "rpm"}
